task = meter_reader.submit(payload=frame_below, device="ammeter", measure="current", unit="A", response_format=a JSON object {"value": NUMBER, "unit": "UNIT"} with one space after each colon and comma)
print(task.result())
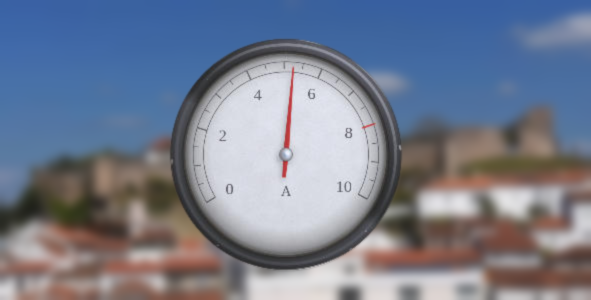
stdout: {"value": 5.25, "unit": "A"}
